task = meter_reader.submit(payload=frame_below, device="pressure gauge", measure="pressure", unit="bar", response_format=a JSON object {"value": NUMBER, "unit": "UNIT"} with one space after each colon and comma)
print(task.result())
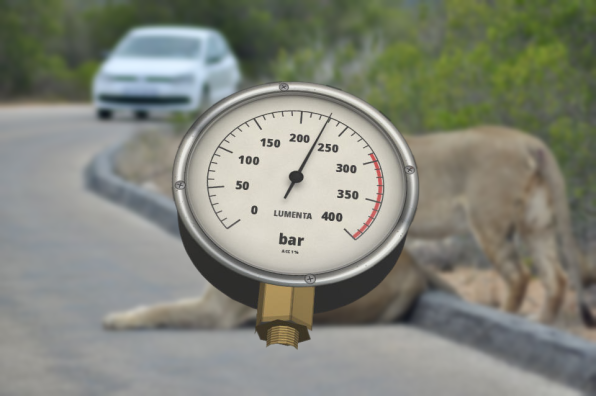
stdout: {"value": 230, "unit": "bar"}
